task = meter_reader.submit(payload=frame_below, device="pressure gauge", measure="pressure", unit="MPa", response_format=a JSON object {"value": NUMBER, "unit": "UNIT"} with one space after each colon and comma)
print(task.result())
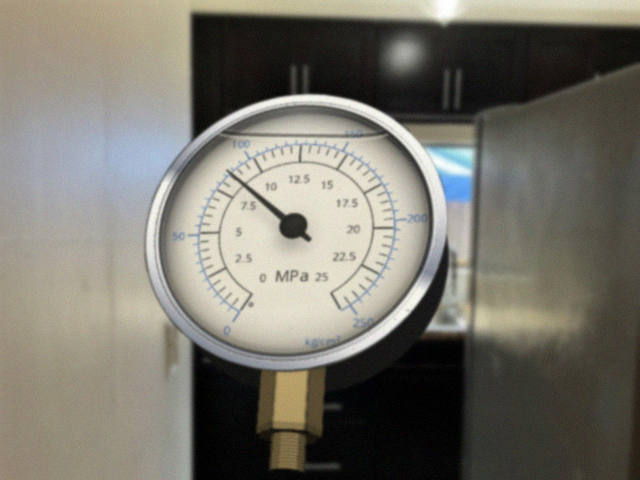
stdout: {"value": 8.5, "unit": "MPa"}
